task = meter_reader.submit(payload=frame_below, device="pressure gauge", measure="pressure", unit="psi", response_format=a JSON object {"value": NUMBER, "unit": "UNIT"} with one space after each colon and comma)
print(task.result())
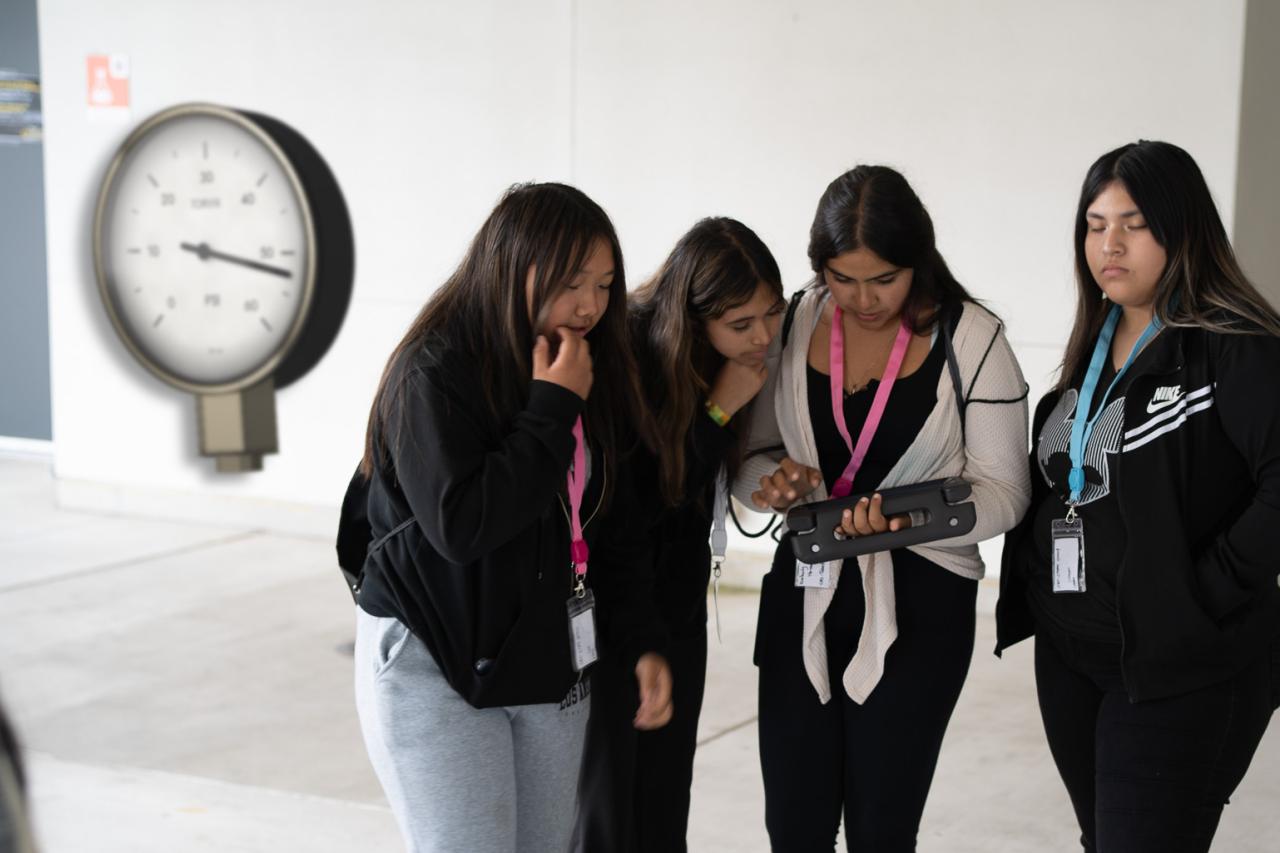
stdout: {"value": 52.5, "unit": "psi"}
